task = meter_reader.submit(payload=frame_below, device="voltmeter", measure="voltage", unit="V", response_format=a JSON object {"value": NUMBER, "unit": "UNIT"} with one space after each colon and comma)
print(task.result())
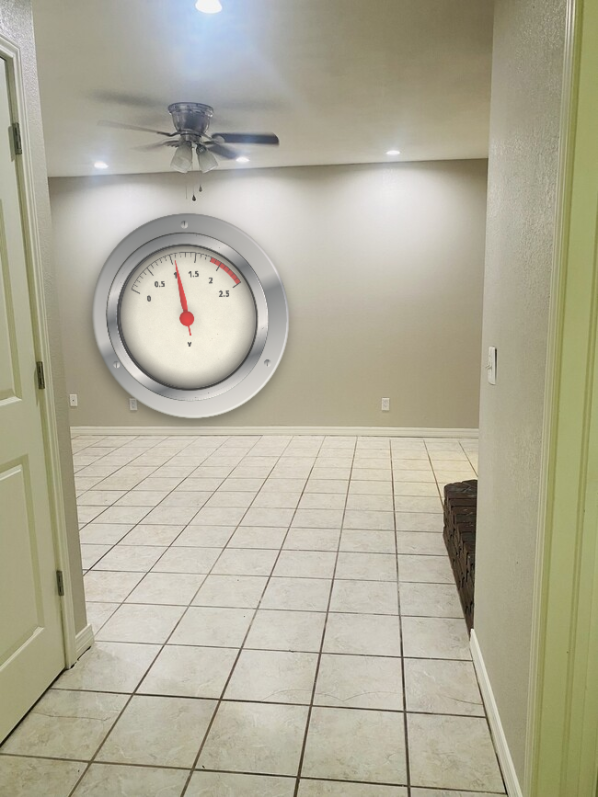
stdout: {"value": 1.1, "unit": "V"}
